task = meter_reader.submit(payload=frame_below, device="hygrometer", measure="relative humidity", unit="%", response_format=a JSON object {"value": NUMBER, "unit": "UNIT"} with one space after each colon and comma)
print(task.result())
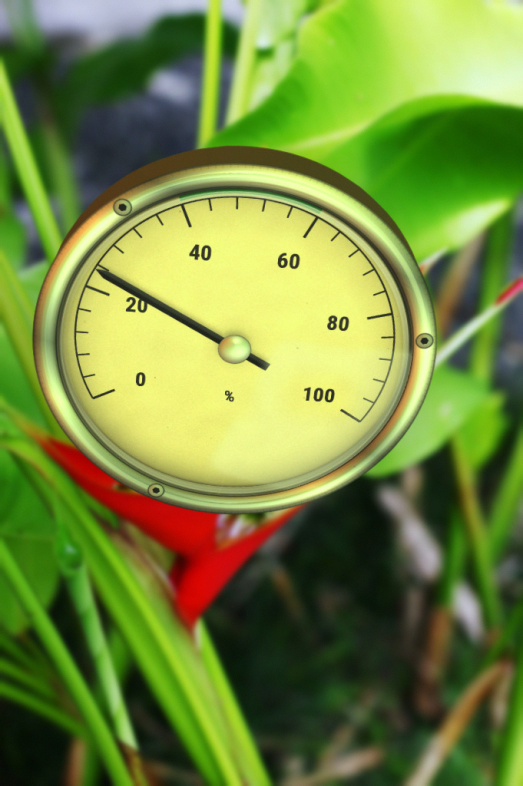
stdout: {"value": 24, "unit": "%"}
